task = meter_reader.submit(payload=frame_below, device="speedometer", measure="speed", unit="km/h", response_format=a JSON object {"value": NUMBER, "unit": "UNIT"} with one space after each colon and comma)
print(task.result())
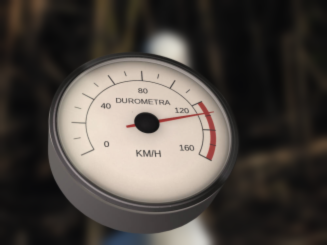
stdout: {"value": 130, "unit": "km/h"}
